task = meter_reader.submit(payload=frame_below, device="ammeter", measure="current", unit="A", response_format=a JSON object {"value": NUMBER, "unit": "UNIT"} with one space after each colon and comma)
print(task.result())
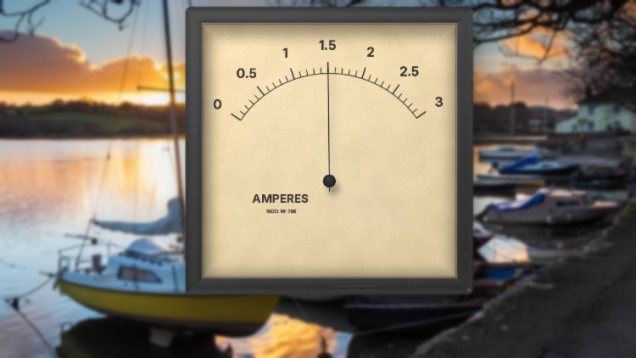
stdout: {"value": 1.5, "unit": "A"}
